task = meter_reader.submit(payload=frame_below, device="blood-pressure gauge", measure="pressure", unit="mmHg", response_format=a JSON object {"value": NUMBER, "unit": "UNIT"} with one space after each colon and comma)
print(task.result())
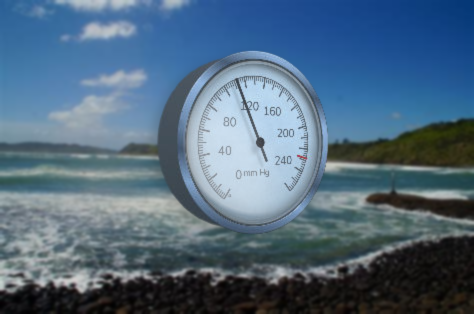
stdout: {"value": 110, "unit": "mmHg"}
